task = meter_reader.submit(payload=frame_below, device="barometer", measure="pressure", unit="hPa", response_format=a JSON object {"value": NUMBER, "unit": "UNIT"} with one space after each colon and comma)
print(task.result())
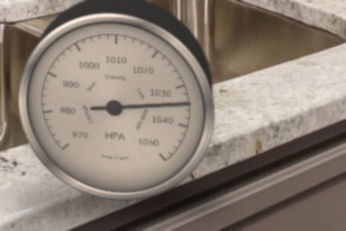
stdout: {"value": 1034, "unit": "hPa"}
